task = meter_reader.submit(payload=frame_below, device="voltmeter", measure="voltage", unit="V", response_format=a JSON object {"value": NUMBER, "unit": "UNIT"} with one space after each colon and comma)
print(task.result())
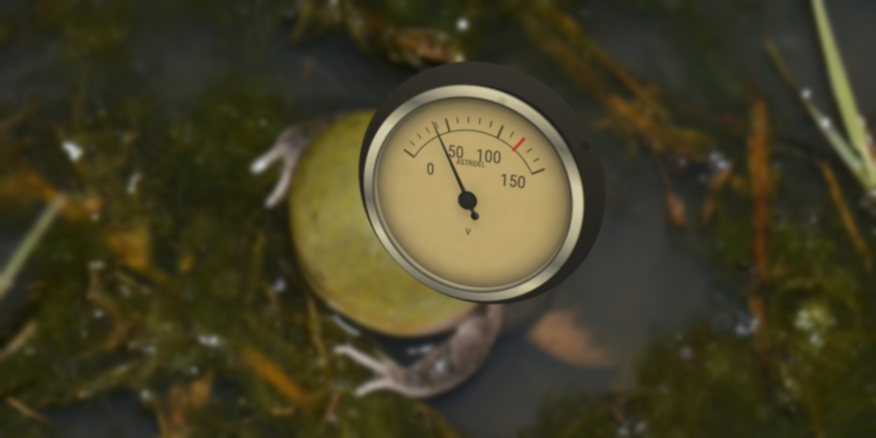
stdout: {"value": 40, "unit": "V"}
